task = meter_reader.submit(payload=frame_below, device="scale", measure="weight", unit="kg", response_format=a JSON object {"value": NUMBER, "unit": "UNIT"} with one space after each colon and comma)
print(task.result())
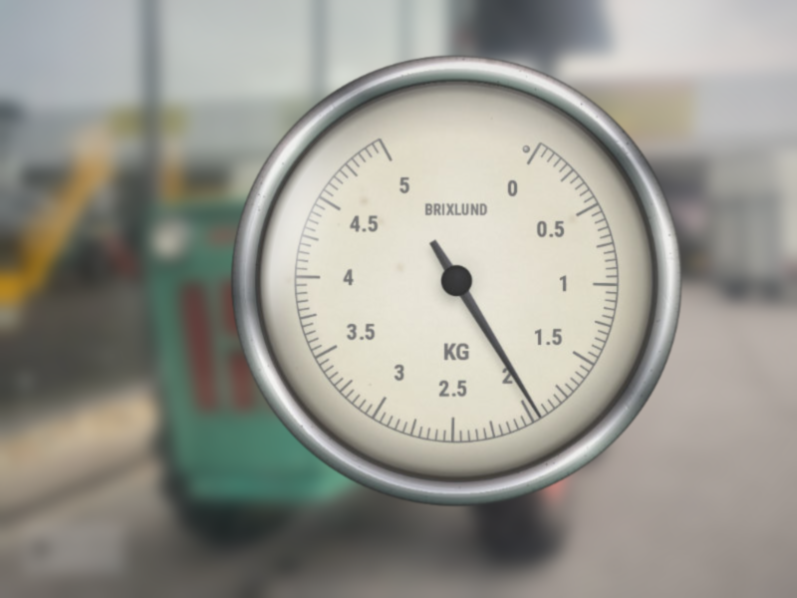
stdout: {"value": 1.95, "unit": "kg"}
